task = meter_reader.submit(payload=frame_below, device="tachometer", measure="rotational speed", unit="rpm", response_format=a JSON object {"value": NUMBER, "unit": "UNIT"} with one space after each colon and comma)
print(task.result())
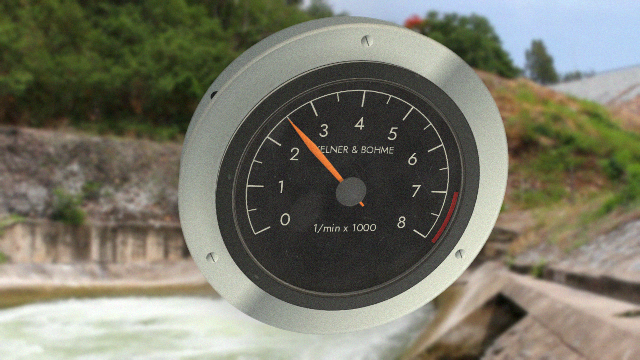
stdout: {"value": 2500, "unit": "rpm"}
